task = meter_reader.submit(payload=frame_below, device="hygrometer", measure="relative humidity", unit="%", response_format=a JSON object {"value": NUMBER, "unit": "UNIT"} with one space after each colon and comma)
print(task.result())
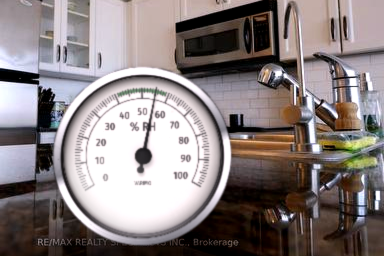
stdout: {"value": 55, "unit": "%"}
